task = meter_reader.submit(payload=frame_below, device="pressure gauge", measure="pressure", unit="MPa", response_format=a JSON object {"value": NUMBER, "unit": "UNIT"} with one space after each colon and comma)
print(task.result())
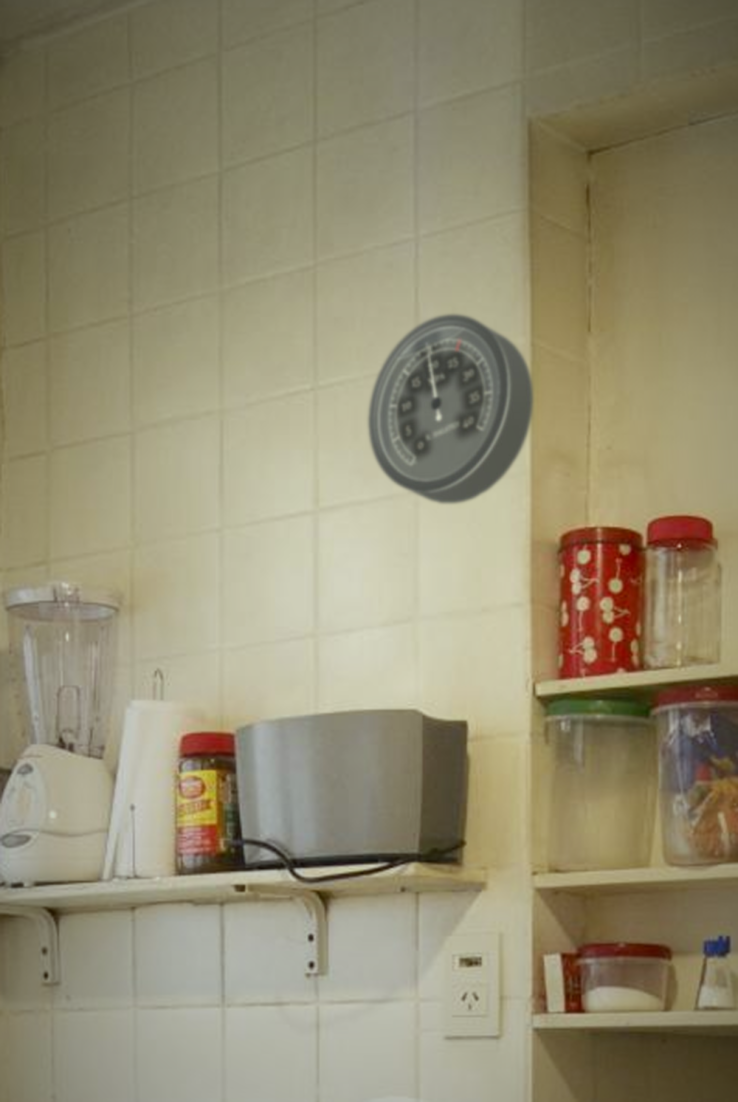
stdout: {"value": 20, "unit": "MPa"}
